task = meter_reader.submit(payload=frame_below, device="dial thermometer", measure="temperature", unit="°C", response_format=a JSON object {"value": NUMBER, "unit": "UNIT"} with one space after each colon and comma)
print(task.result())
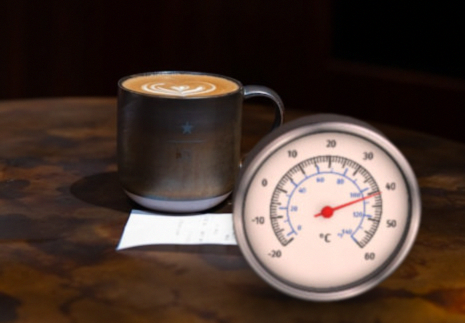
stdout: {"value": 40, "unit": "°C"}
